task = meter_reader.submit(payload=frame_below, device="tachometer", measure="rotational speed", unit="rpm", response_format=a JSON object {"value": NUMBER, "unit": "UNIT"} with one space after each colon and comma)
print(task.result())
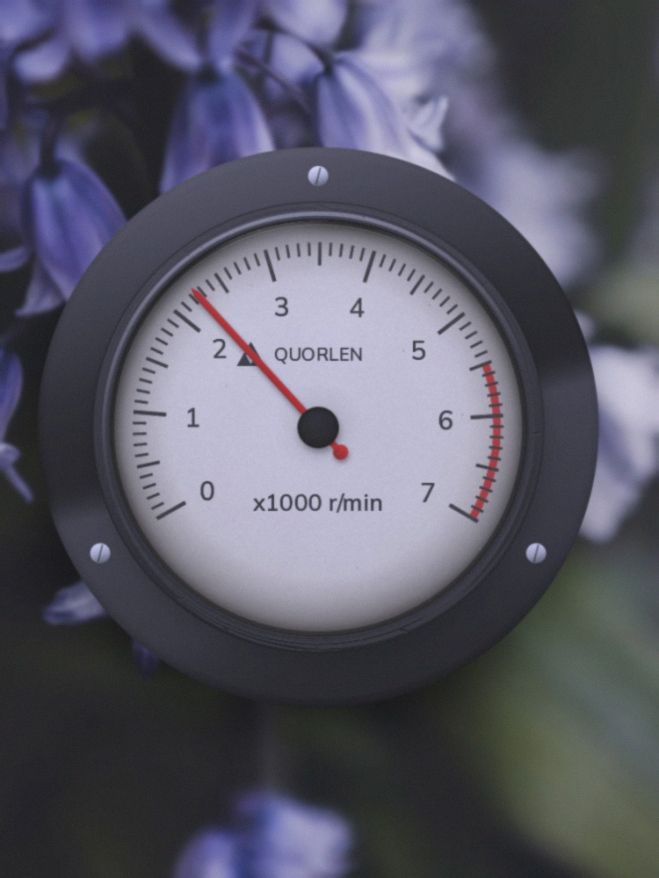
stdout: {"value": 2250, "unit": "rpm"}
